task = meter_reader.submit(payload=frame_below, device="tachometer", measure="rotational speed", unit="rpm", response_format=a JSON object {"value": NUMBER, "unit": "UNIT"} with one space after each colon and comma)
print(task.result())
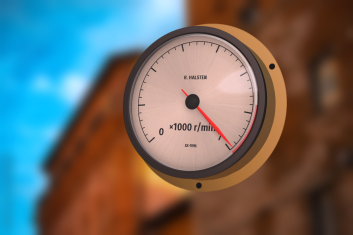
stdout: {"value": 6900, "unit": "rpm"}
